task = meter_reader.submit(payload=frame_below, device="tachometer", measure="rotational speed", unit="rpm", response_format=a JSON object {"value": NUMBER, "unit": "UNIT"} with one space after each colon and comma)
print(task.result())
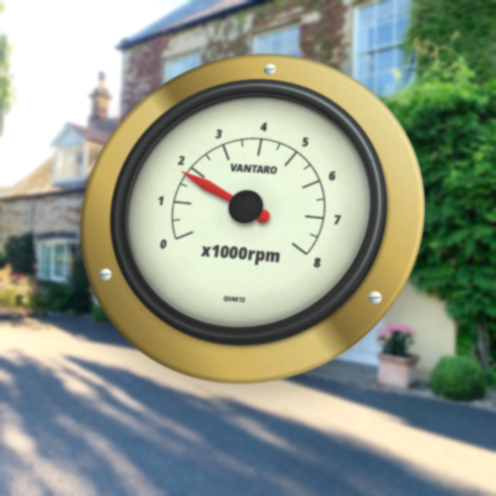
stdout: {"value": 1750, "unit": "rpm"}
